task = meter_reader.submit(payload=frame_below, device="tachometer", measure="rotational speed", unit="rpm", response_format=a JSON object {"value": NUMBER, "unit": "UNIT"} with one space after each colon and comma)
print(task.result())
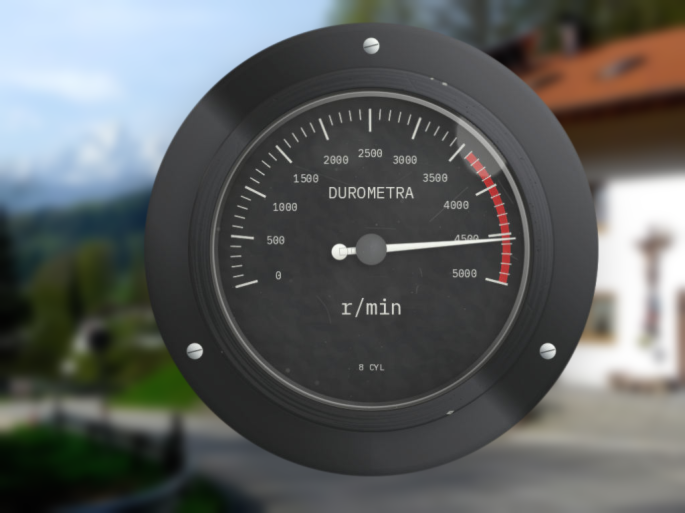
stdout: {"value": 4550, "unit": "rpm"}
